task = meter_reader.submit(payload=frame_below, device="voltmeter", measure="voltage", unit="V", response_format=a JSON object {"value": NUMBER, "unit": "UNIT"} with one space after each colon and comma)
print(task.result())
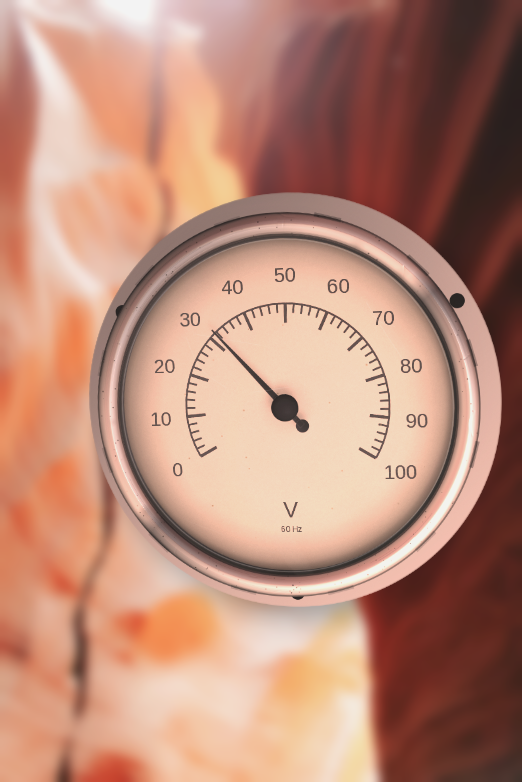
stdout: {"value": 32, "unit": "V"}
